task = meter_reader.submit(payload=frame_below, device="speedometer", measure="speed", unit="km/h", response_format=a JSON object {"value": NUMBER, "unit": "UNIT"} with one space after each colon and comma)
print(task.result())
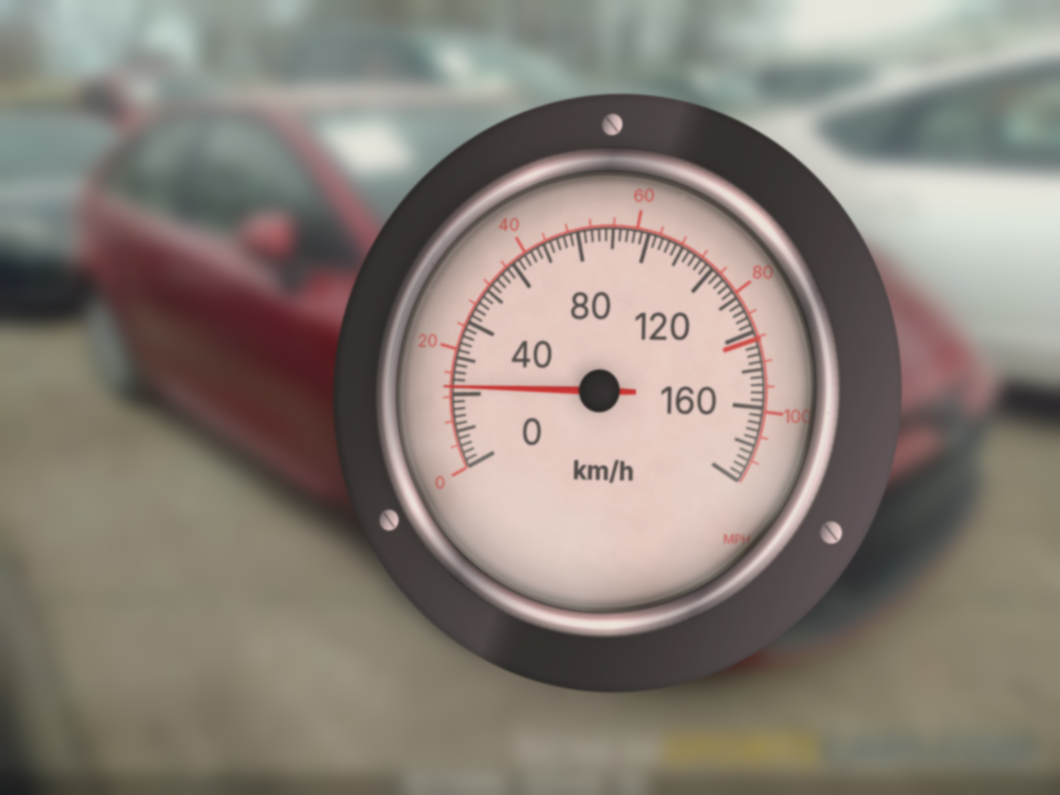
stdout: {"value": 22, "unit": "km/h"}
